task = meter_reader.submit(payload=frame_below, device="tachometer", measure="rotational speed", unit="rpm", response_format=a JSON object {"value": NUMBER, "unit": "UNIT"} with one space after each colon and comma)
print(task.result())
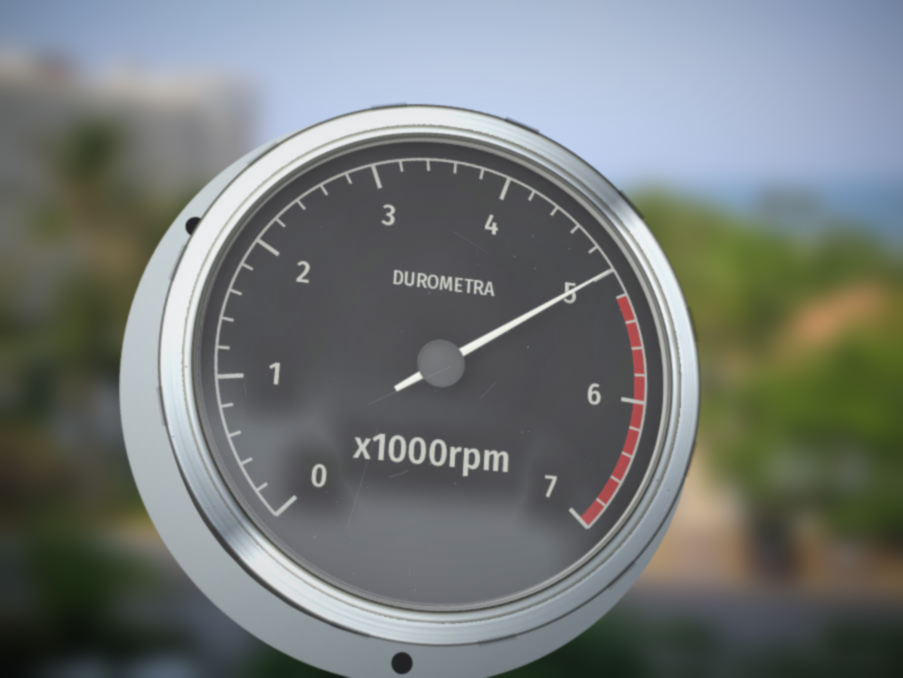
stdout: {"value": 5000, "unit": "rpm"}
